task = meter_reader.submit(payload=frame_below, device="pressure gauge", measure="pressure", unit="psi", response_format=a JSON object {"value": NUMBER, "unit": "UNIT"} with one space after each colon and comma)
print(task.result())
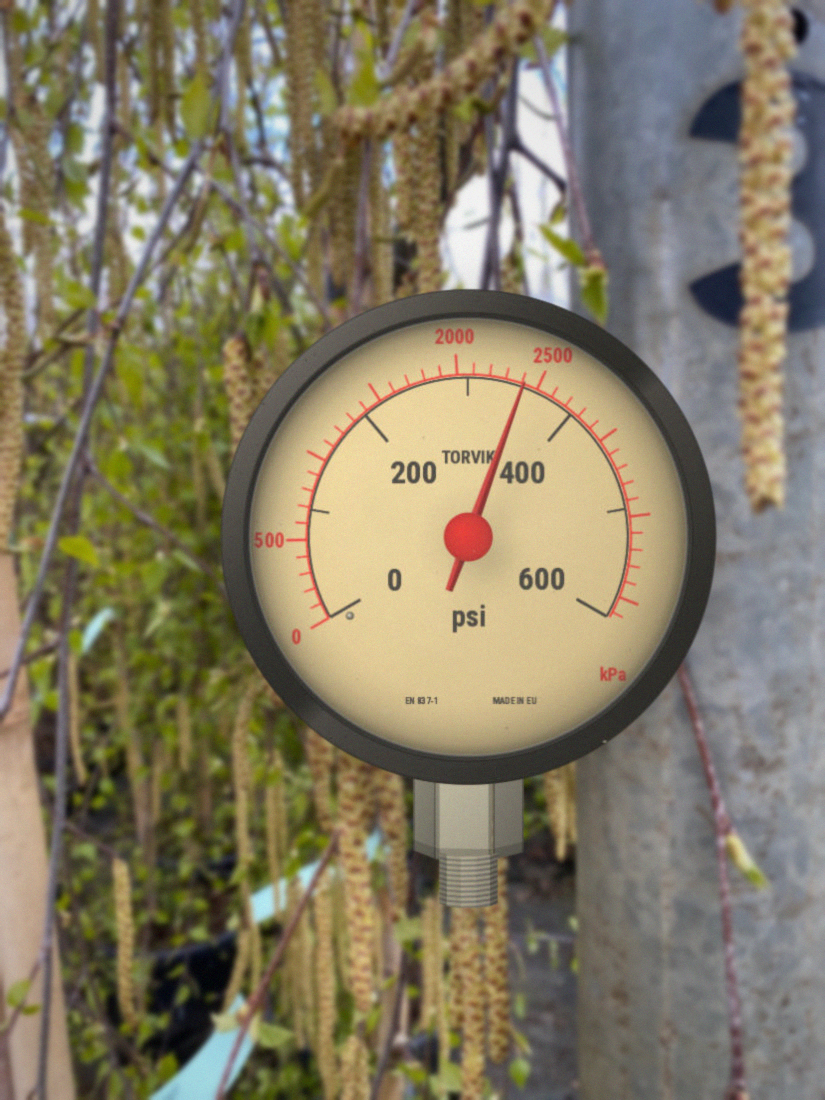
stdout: {"value": 350, "unit": "psi"}
